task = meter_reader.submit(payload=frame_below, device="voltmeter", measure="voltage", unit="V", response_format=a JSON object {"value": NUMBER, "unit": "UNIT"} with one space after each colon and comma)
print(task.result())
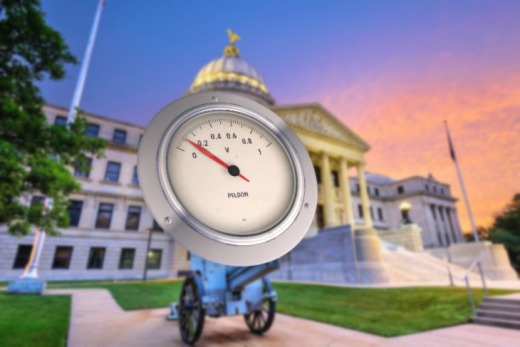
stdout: {"value": 0.1, "unit": "V"}
